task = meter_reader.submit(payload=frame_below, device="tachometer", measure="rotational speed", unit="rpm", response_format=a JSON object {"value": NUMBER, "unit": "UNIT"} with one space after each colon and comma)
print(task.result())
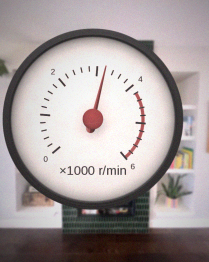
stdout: {"value": 3200, "unit": "rpm"}
